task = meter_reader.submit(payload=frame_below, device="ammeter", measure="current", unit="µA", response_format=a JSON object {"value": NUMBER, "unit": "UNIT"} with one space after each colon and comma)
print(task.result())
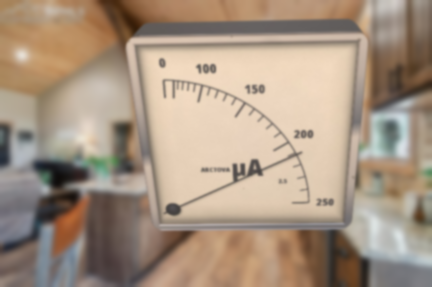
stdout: {"value": 210, "unit": "µA"}
